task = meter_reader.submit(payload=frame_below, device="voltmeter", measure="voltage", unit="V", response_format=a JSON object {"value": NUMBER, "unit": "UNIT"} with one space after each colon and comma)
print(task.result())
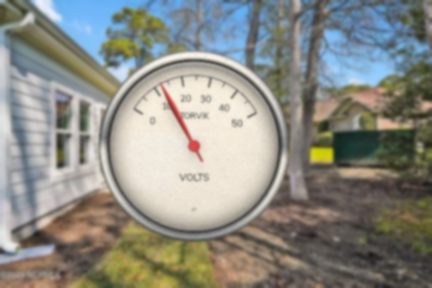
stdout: {"value": 12.5, "unit": "V"}
